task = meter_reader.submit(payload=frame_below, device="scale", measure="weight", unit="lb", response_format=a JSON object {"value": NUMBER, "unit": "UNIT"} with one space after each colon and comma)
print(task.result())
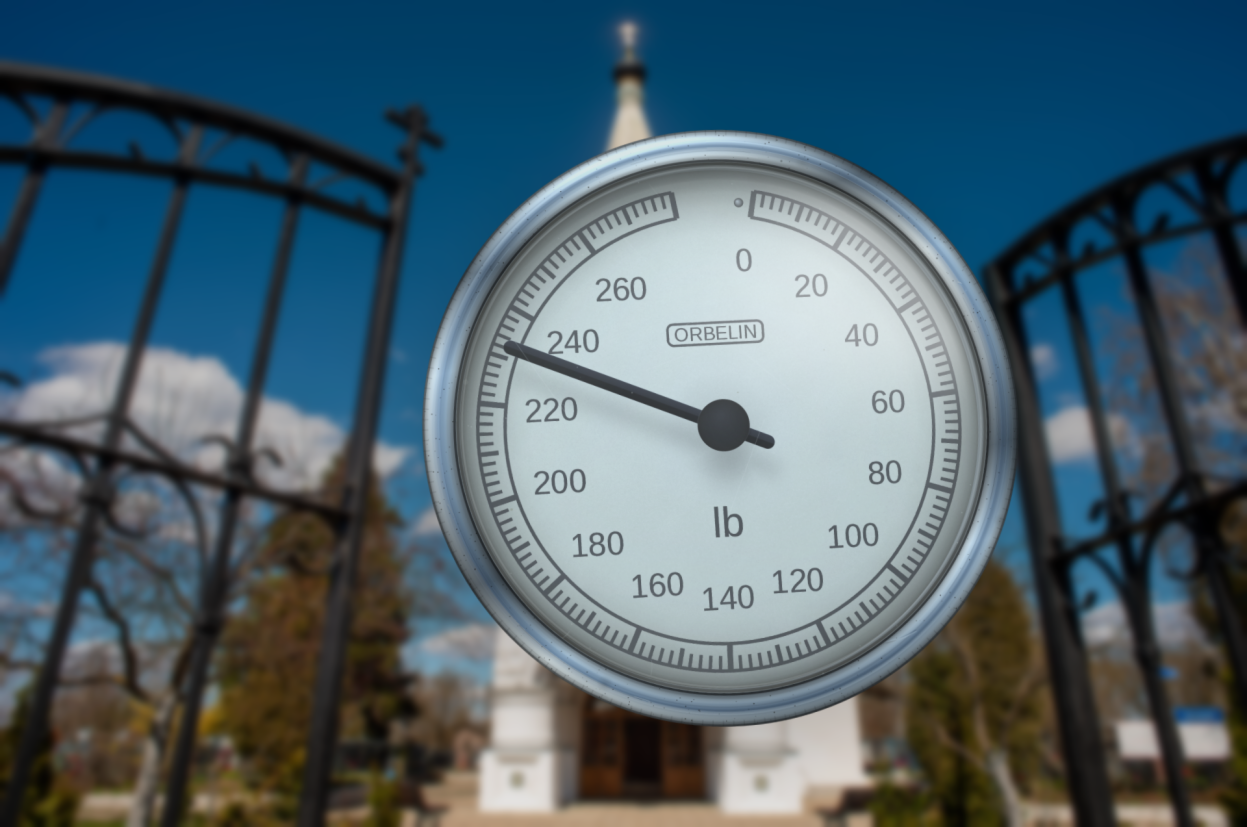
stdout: {"value": 232, "unit": "lb"}
